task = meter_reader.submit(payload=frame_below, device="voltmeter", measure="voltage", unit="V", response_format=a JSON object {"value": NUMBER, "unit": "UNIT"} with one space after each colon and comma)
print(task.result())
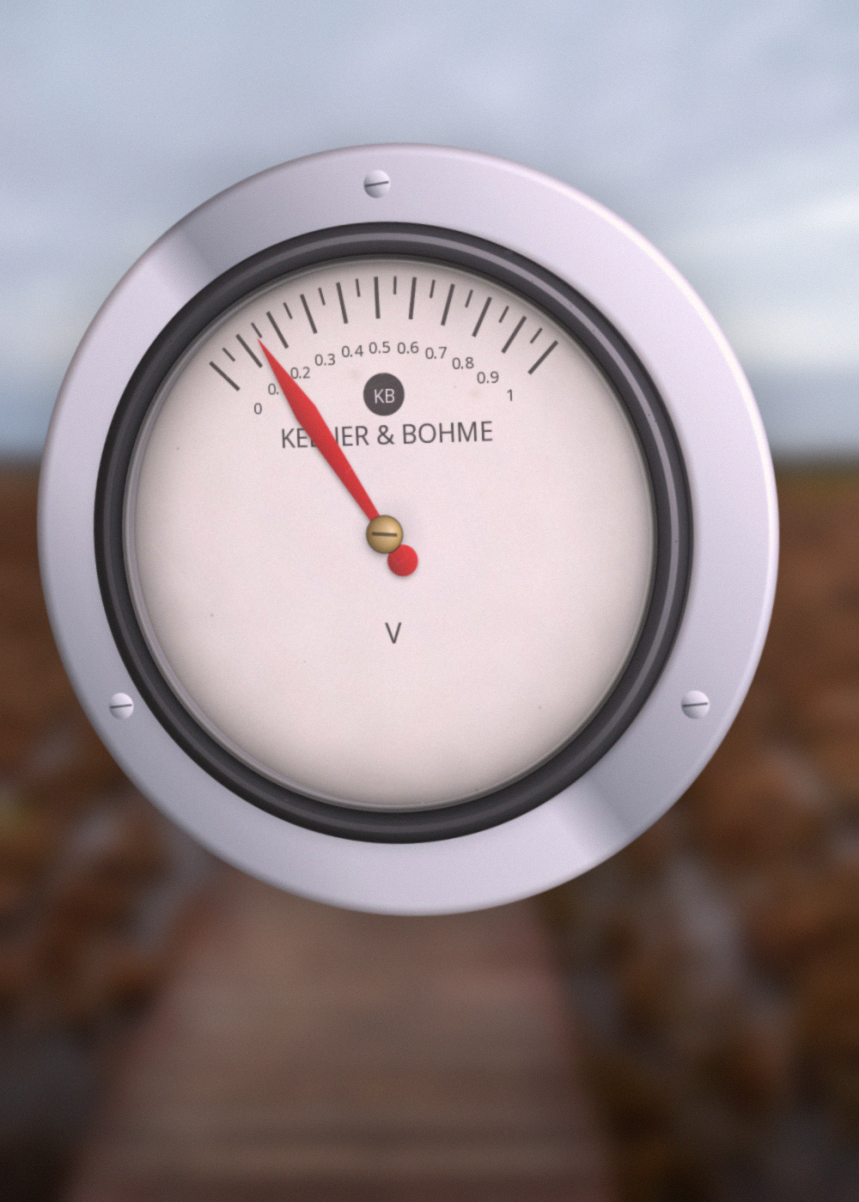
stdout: {"value": 0.15, "unit": "V"}
